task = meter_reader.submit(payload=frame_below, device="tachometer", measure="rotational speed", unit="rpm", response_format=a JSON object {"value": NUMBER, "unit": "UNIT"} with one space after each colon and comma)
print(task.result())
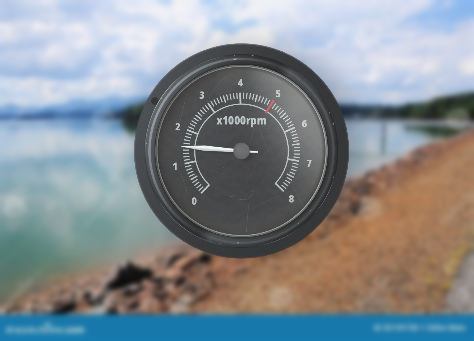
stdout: {"value": 1500, "unit": "rpm"}
